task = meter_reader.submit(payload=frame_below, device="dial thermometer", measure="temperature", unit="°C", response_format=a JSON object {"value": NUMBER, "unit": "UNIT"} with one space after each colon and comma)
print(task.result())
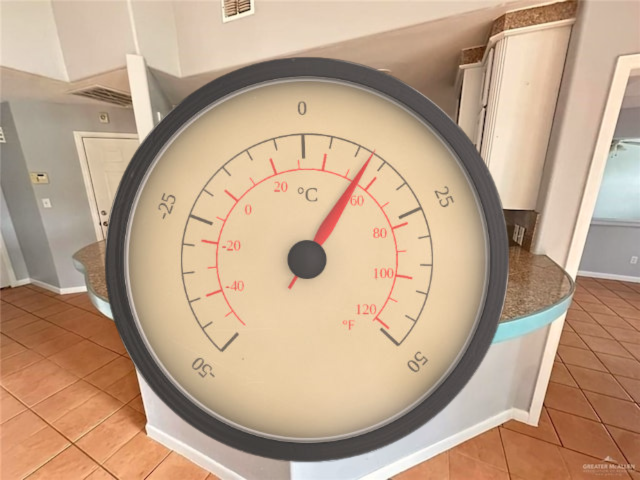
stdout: {"value": 12.5, "unit": "°C"}
